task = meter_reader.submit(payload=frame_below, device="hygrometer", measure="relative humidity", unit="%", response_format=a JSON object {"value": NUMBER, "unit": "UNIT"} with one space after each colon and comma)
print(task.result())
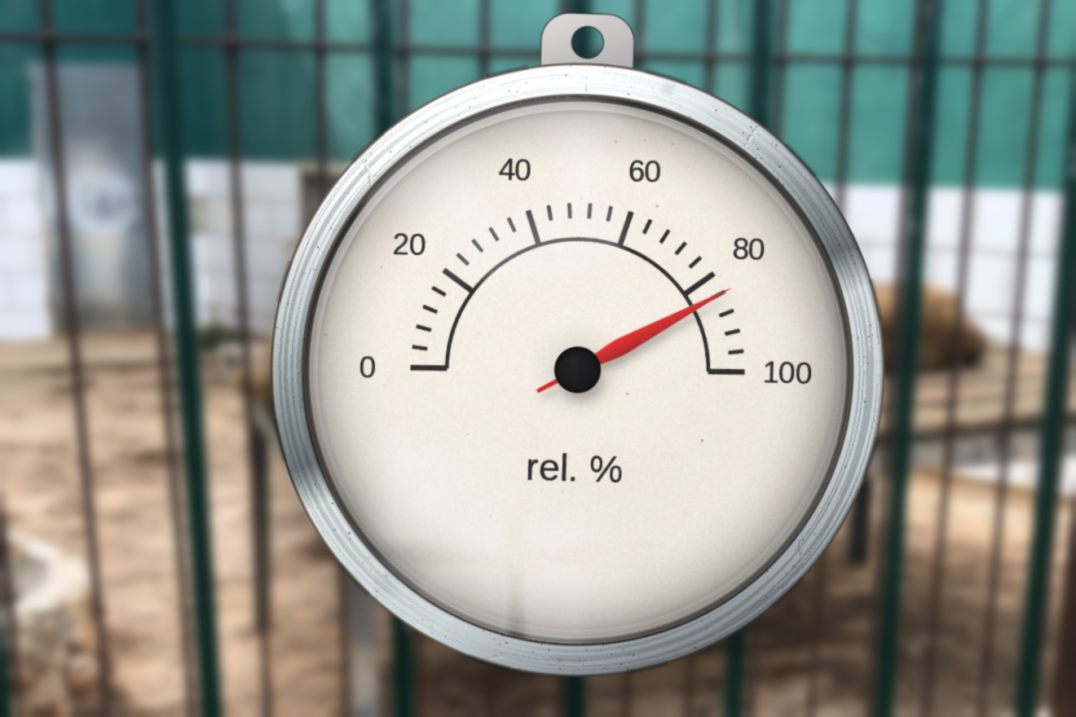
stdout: {"value": 84, "unit": "%"}
